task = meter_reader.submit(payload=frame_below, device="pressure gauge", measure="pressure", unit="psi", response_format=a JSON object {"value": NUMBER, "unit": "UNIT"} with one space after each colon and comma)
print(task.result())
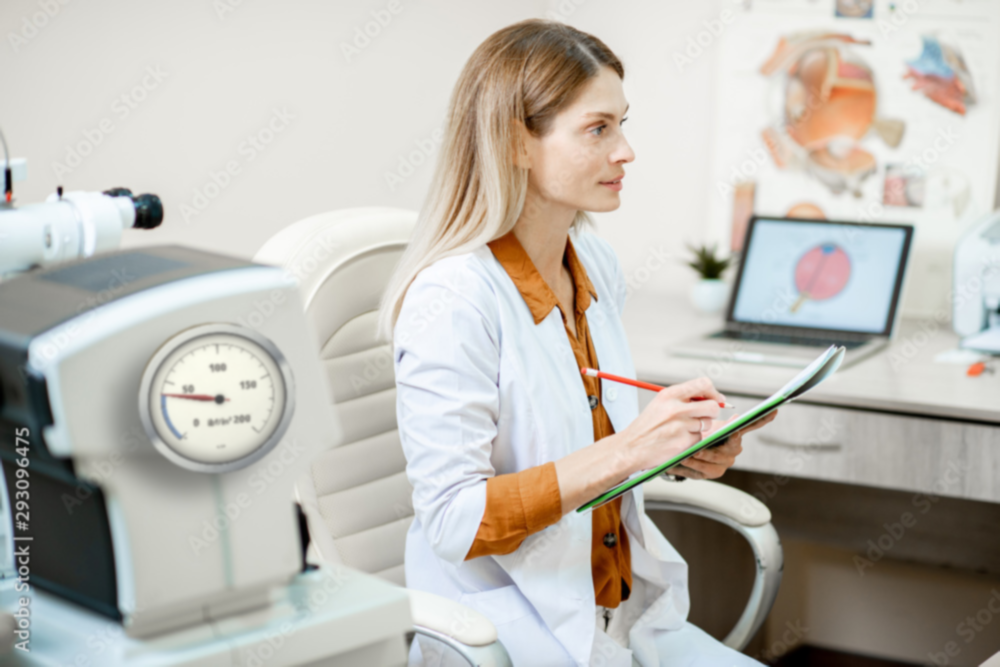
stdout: {"value": 40, "unit": "psi"}
